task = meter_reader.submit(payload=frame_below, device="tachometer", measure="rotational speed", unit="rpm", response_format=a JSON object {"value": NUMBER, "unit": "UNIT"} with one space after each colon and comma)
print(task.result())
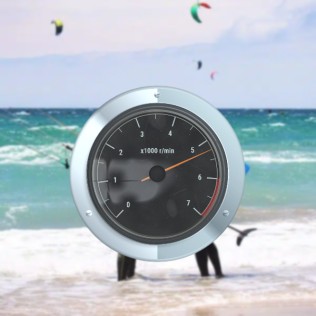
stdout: {"value": 5250, "unit": "rpm"}
